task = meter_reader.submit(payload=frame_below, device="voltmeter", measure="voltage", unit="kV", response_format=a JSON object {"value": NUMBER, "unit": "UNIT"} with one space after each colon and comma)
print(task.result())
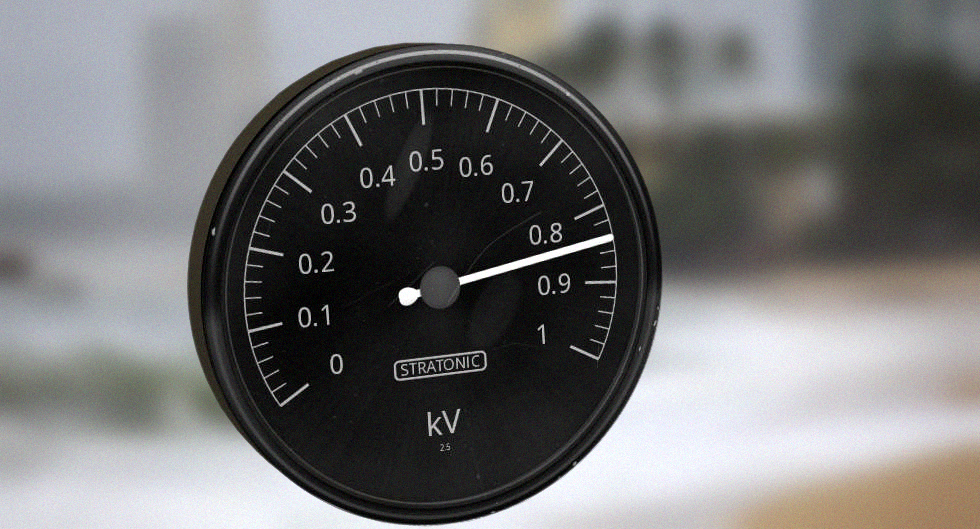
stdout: {"value": 0.84, "unit": "kV"}
